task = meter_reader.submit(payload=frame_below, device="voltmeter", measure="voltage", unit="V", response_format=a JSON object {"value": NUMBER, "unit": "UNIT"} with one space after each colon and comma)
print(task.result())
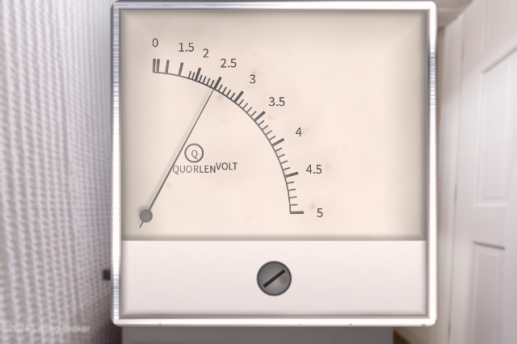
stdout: {"value": 2.5, "unit": "V"}
